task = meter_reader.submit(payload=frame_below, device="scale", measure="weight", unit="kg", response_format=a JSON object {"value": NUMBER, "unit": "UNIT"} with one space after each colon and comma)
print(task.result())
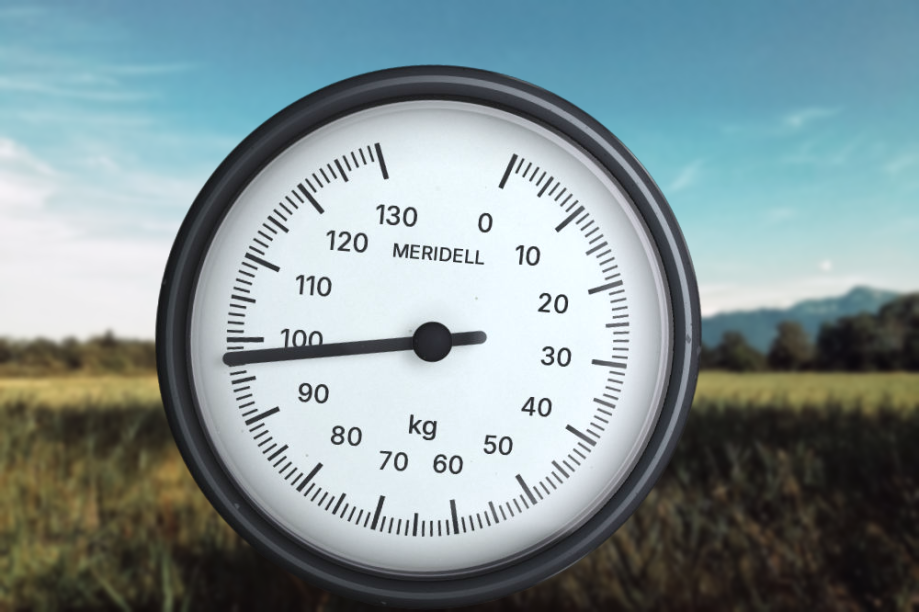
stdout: {"value": 98, "unit": "kg"}
